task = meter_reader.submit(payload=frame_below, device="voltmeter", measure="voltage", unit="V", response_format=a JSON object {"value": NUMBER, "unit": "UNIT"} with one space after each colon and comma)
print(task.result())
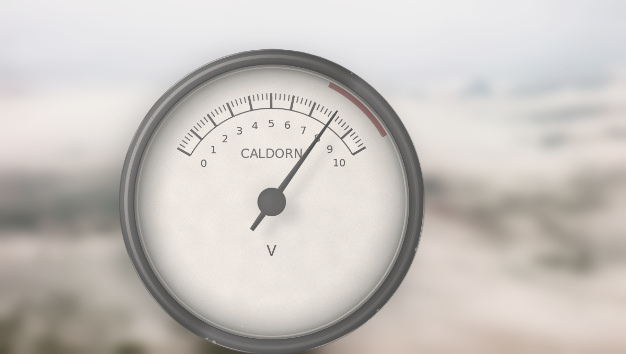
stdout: {"value": 8, "unit": "V"}
